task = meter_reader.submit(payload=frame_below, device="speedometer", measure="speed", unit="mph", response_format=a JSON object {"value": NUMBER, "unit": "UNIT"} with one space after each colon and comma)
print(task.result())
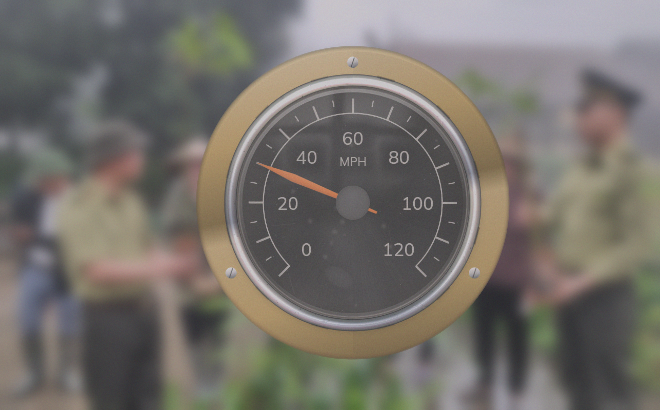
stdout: {"value": 30, "unit": "mph"}
